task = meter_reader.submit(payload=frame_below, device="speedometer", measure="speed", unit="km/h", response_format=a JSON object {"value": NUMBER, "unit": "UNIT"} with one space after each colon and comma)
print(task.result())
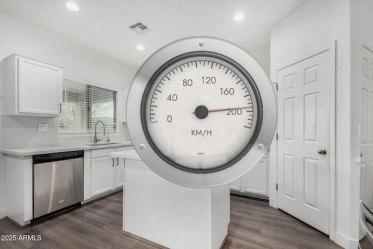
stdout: {"value": 195, "unit": "km/h"}
